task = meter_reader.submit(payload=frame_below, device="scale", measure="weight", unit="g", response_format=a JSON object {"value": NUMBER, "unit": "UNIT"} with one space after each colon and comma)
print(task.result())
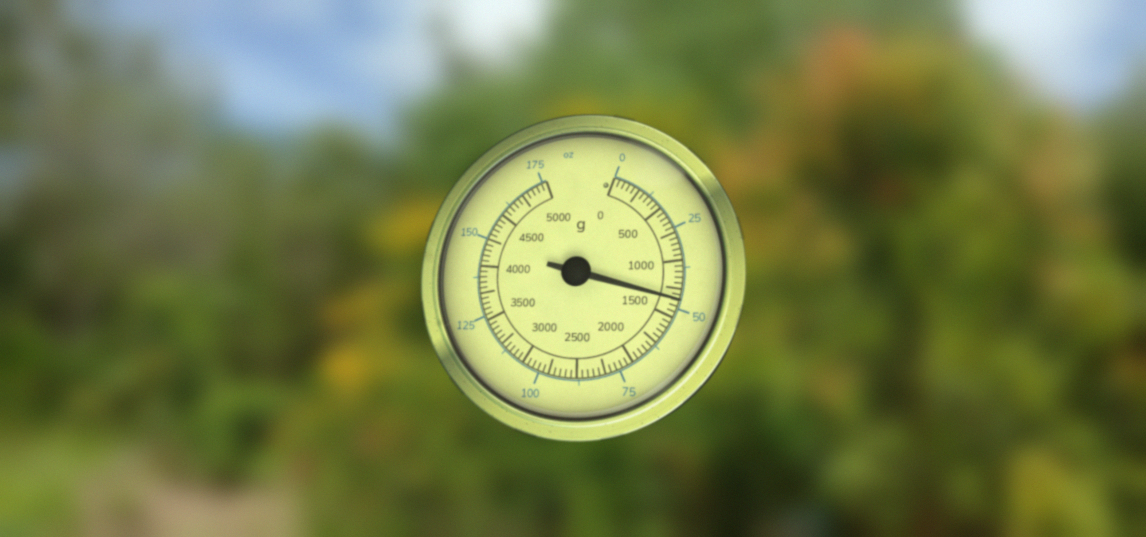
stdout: {"value": 1350, "unit": "g"}
